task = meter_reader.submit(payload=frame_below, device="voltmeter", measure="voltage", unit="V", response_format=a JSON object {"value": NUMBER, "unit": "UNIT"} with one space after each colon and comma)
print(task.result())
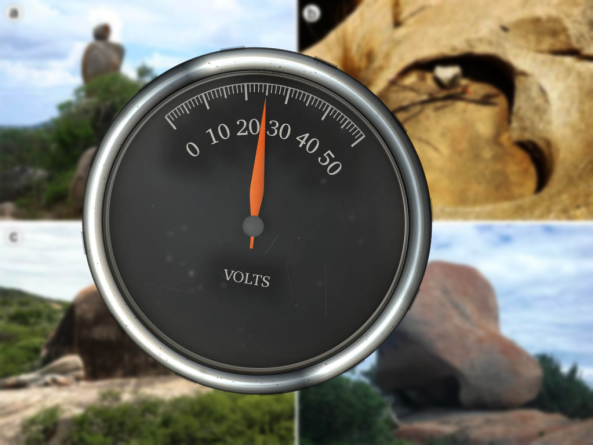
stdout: {"value": 25, "unit": "V"}
